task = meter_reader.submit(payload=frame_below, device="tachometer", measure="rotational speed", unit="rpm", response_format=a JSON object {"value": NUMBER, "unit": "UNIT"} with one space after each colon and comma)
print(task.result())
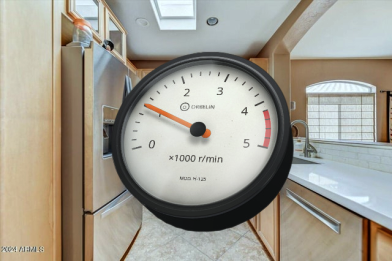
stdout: {"value": 1000, "unit": "rpm"}
